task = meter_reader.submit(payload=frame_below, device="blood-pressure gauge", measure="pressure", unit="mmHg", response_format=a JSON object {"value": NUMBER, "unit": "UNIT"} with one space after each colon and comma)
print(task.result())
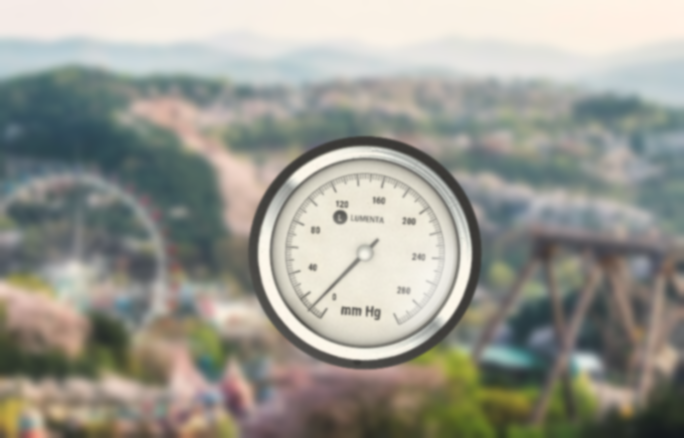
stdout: {"value": 10, "unit": "mmHg"}
